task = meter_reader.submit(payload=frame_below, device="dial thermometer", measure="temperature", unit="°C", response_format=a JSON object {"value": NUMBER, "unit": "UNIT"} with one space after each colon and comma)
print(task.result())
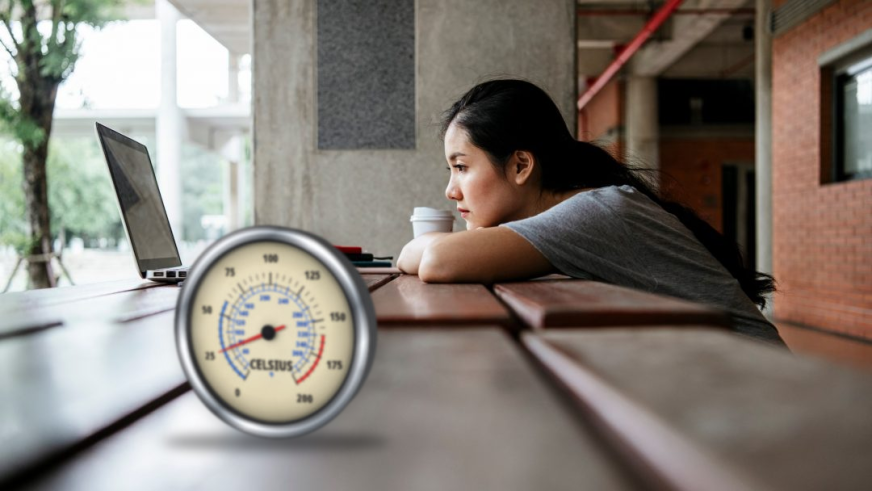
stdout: {"value": 25, "unit": "°C"}
